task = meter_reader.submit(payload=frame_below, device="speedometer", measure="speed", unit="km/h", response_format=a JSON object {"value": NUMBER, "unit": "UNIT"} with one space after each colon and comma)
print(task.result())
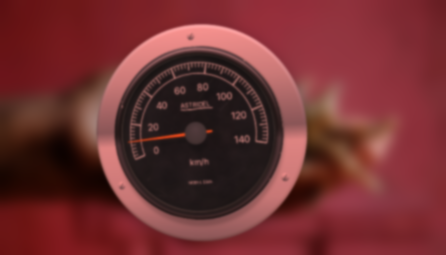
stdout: {"value": 10, "unit": "km/h"}
